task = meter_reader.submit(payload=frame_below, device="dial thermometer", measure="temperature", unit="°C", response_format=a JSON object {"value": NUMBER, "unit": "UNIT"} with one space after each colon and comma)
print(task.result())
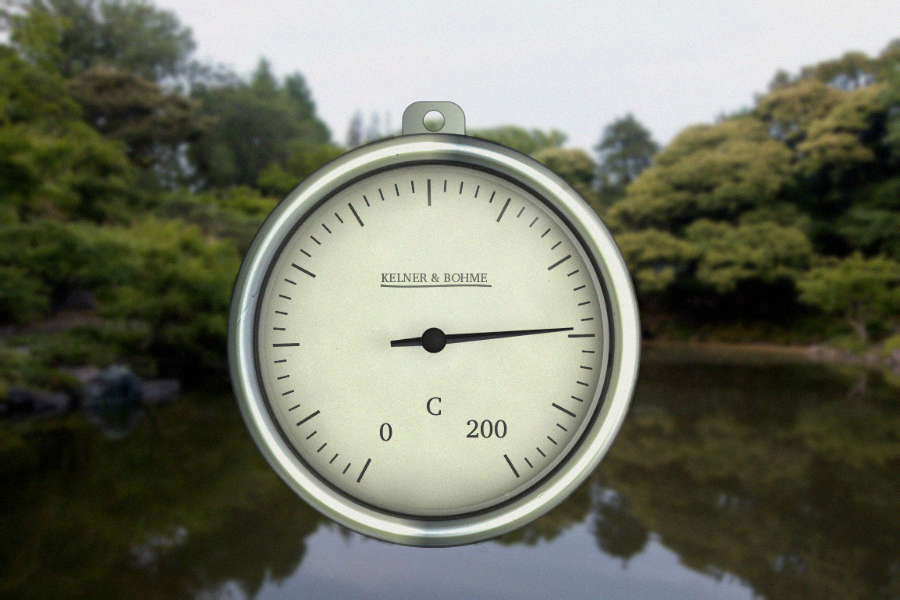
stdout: {"value": 158, "unit": "°C"}
